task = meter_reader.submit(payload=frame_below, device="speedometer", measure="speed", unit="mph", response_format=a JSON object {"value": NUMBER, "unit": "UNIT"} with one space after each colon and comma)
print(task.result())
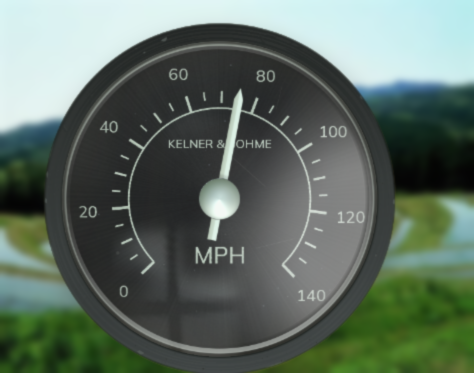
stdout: {"value": 75, "unit": "mph"}
